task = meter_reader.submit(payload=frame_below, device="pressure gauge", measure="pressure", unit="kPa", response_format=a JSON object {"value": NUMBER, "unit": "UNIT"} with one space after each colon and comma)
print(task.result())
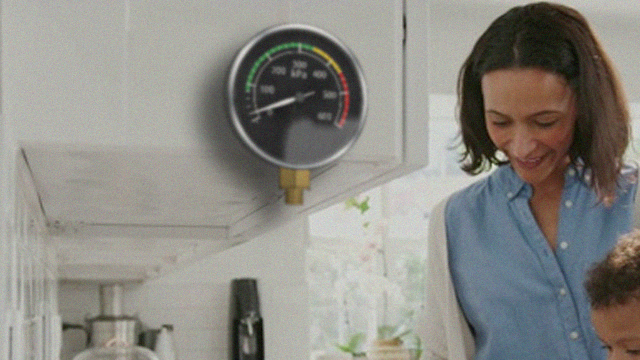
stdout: {"value": 20, "unit": "kPa"}
